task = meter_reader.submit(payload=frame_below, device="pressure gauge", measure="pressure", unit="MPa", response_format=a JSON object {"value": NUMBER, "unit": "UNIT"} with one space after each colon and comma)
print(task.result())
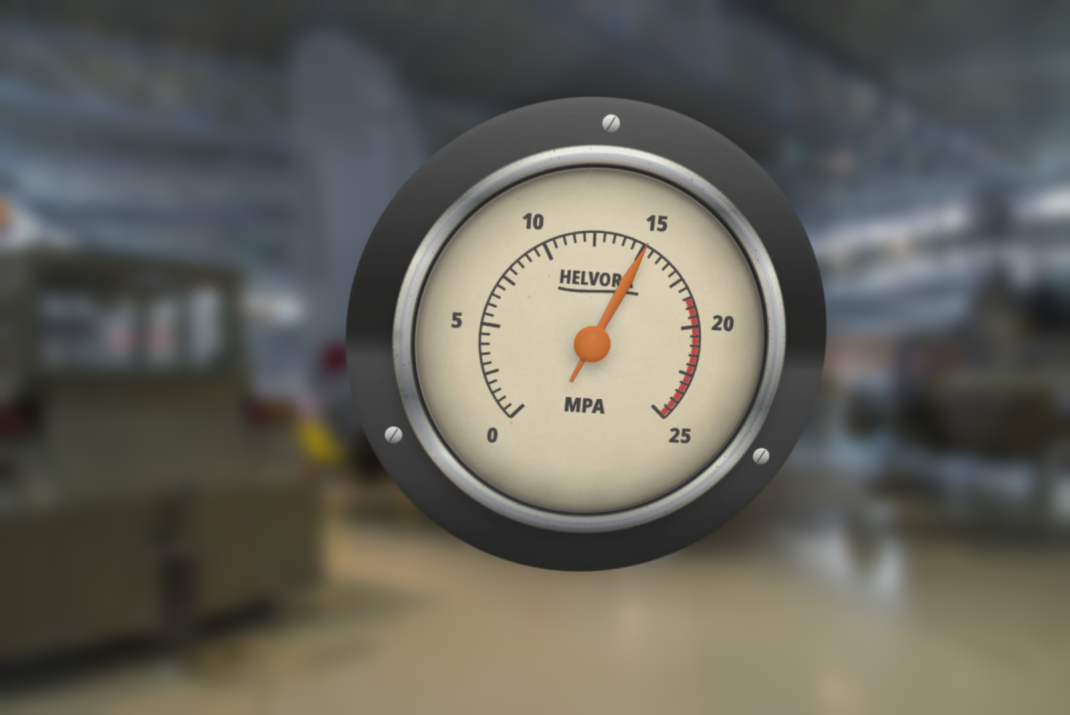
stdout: {"value": 15, "unit": "MPa"}
